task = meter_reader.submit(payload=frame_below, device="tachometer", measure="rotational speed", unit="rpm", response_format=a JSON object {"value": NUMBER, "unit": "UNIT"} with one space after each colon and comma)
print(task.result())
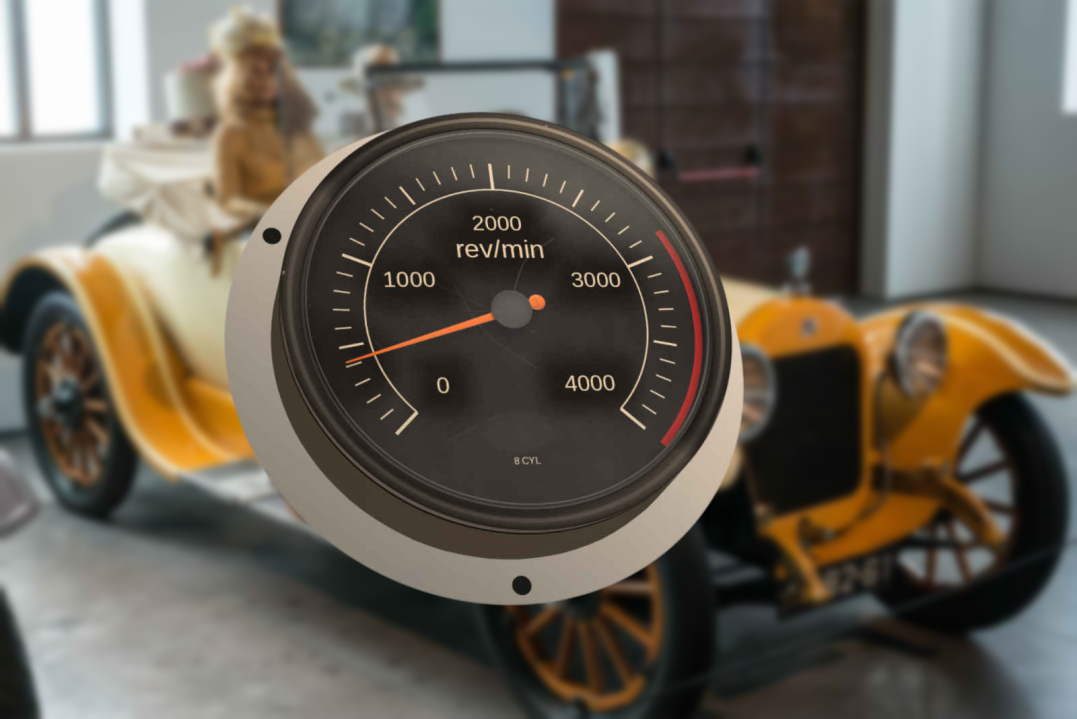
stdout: {"value": 400, "unit": "rpm"}
